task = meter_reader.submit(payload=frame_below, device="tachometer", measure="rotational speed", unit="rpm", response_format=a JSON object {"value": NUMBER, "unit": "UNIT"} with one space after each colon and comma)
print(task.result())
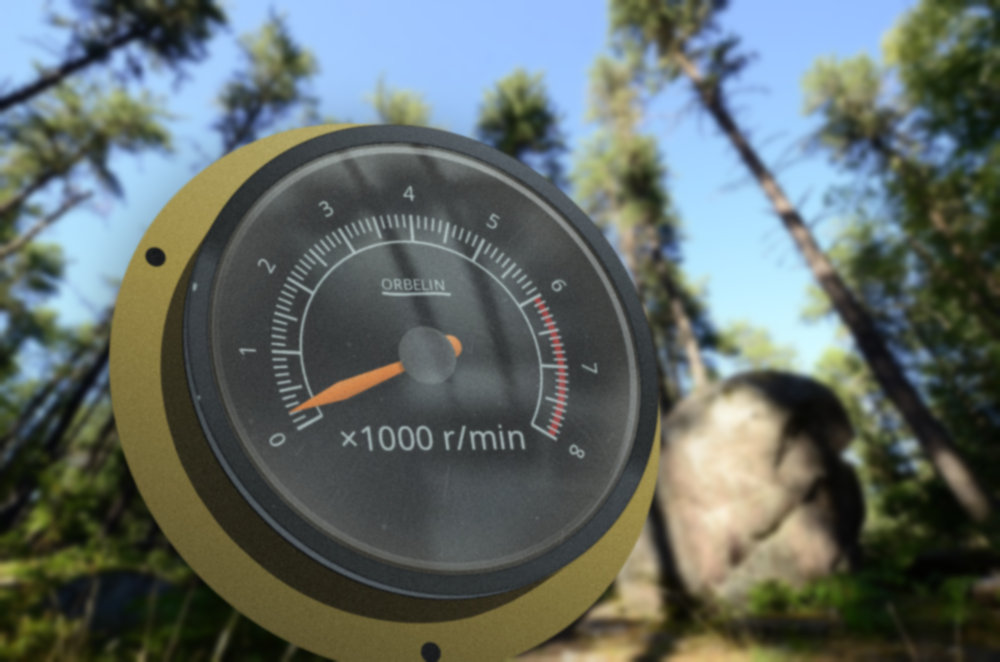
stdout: {"value": 200, "unit": "rpm"}
